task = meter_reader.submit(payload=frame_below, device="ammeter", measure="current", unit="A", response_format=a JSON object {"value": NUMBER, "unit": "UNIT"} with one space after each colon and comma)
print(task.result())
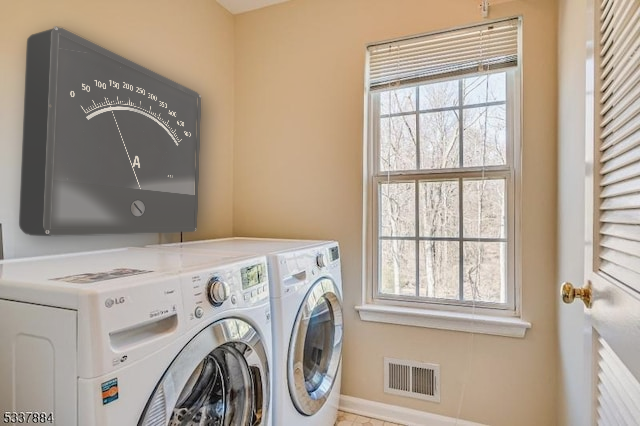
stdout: {"value": 100, "unit": "A"}
